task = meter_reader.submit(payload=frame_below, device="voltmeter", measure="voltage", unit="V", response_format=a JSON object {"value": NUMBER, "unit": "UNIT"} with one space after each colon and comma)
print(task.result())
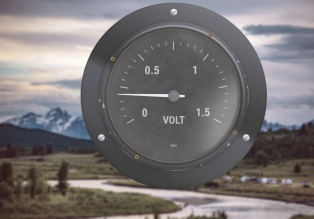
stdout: {"value": 0.2, "unit": "V"}
